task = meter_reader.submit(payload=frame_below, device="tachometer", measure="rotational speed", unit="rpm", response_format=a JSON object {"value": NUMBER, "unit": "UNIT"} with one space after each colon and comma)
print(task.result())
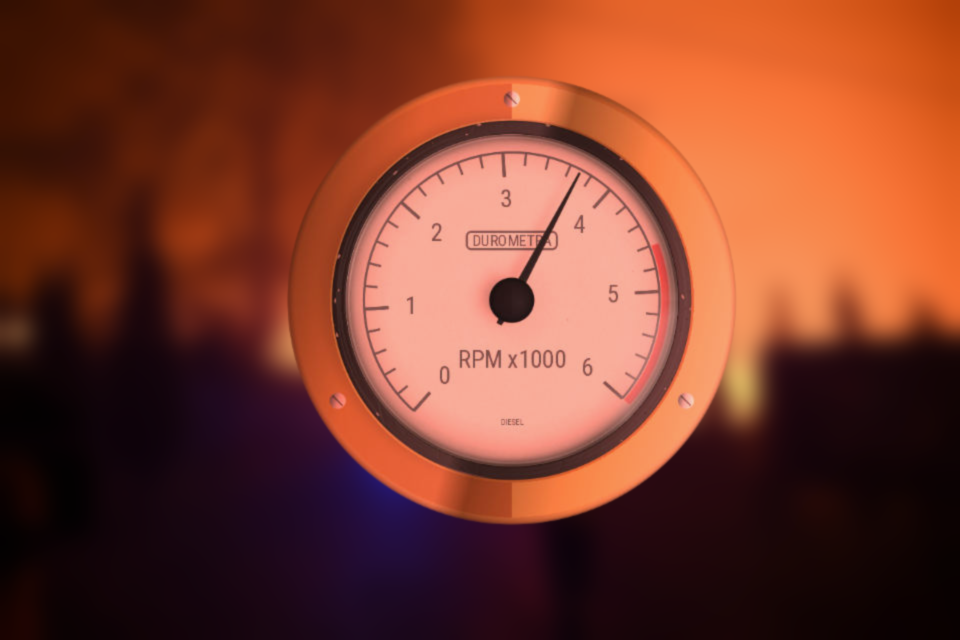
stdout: {"value": 3700, "unit": "rpm"}
